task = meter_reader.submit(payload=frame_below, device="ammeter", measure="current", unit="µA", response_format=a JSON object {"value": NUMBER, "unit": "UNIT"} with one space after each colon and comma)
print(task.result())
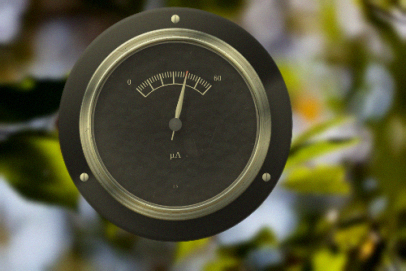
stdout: {"value": 40, "unit": "µA"}
